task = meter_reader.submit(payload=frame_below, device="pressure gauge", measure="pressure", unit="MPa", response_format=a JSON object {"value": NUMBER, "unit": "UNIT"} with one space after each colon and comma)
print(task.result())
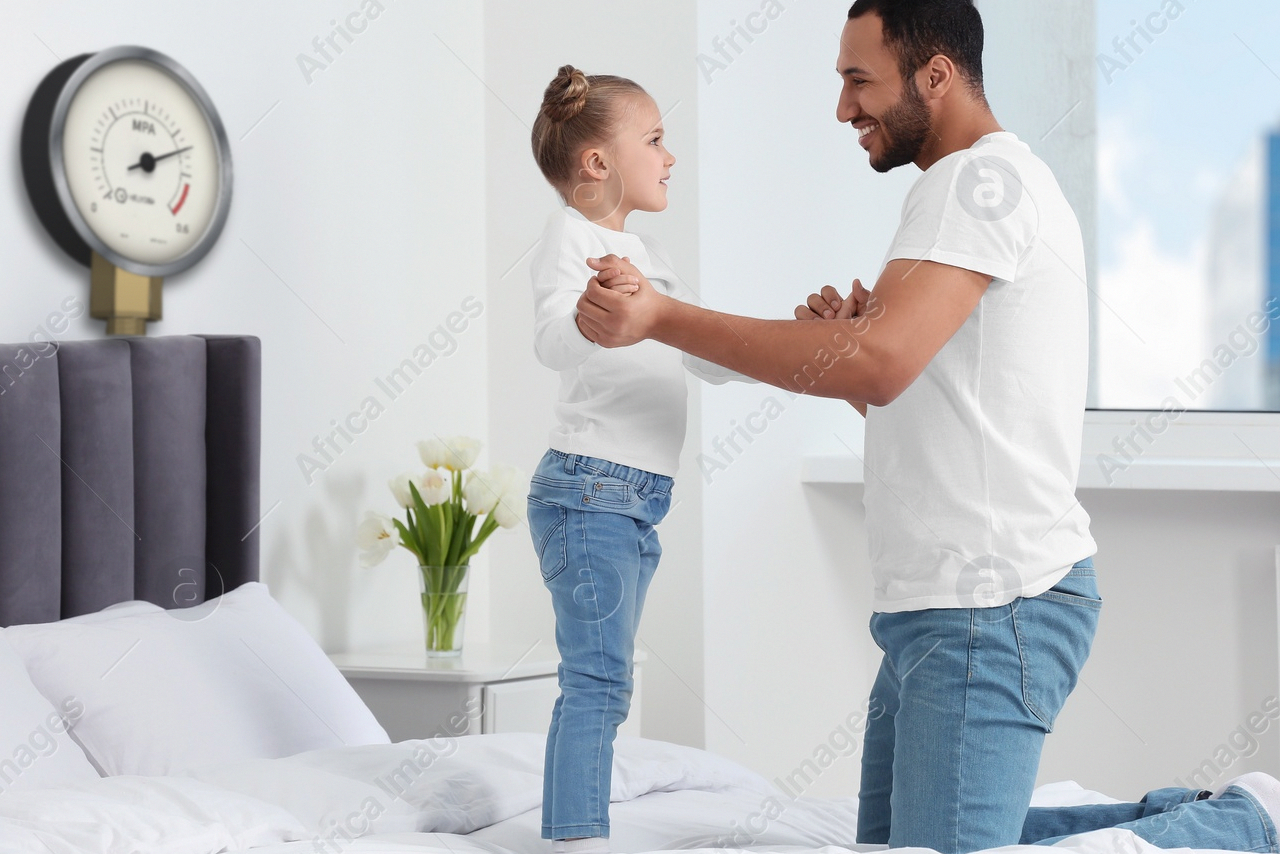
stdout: {"value": 0.44, "unit": "MPa"}
